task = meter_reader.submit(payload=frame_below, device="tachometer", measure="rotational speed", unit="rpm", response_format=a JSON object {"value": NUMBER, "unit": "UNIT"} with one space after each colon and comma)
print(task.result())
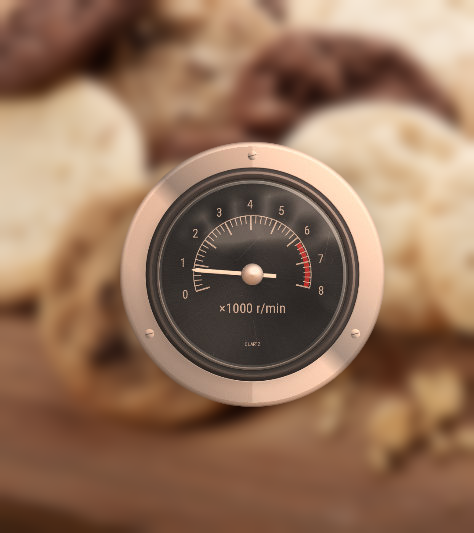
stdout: {"value": 800, "unit": "rpm"}
